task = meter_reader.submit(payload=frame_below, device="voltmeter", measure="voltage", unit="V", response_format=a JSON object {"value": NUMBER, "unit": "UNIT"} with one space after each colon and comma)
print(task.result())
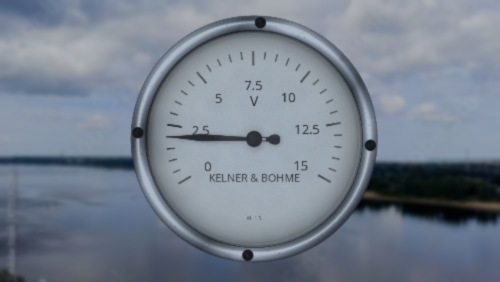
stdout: {"value": 2, "unit": "V"}
